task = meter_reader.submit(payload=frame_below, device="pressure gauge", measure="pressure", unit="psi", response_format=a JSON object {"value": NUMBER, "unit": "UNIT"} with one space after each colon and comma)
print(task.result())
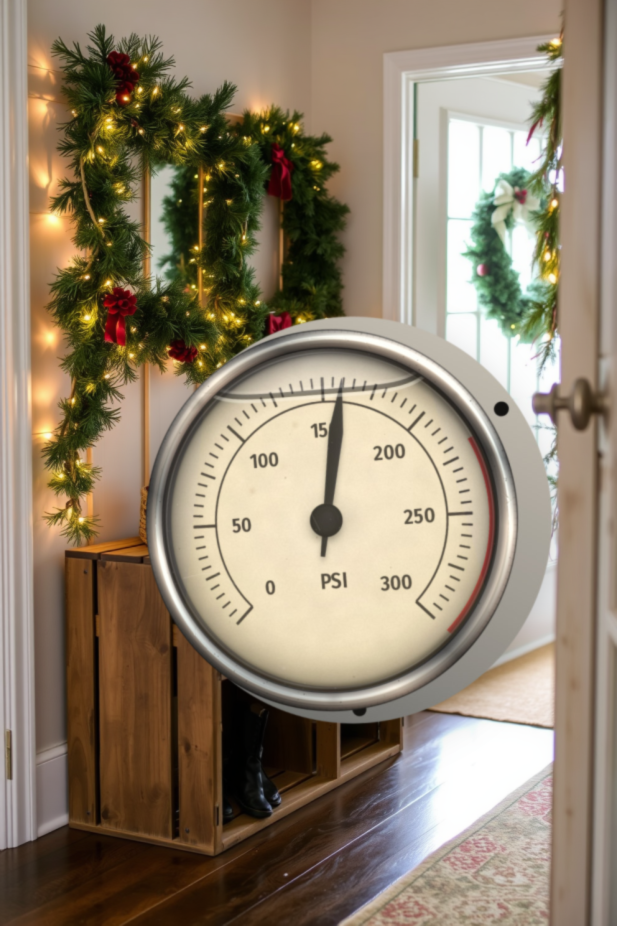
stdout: {"value": 160, "unit": "psi"}
